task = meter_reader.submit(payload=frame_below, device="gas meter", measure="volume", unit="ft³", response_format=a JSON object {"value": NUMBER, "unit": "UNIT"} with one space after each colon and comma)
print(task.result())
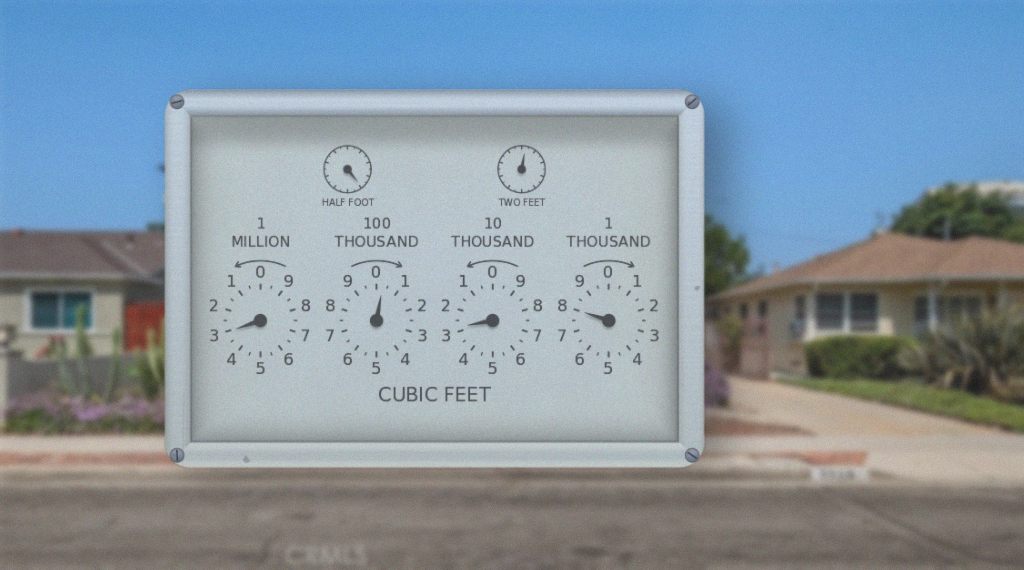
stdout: {"value": 302800, "unit": "ft³"}
